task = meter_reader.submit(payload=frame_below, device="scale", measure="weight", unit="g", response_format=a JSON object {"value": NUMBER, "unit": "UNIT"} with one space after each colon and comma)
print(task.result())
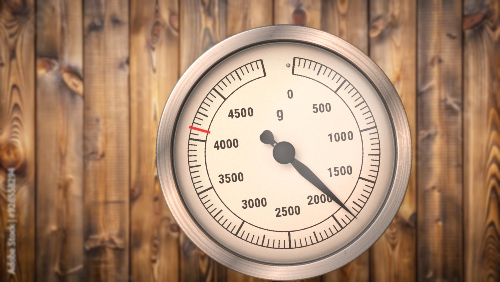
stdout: {"value": 1850, "unit": "g"}
